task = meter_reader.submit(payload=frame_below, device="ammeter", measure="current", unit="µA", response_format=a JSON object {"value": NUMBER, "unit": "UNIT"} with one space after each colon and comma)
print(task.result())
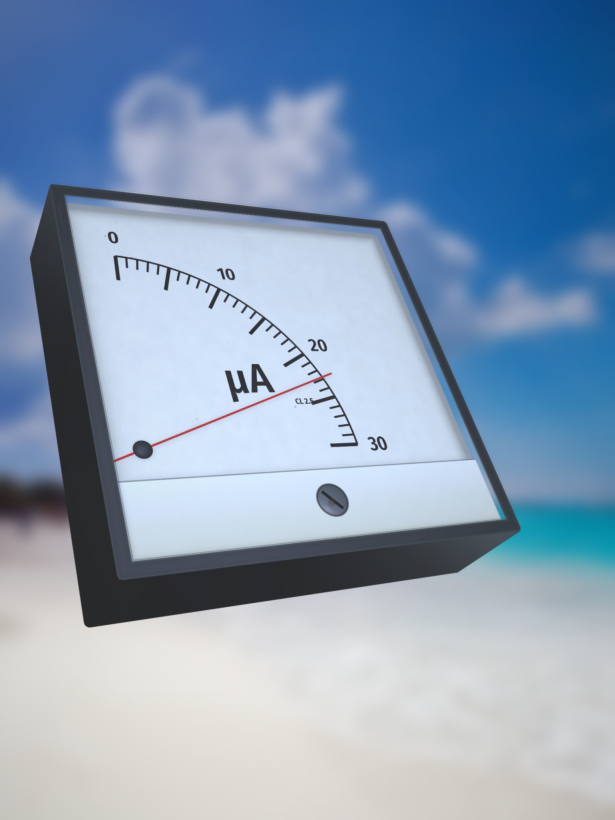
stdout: {"value": 23, "unit": "µA"}
